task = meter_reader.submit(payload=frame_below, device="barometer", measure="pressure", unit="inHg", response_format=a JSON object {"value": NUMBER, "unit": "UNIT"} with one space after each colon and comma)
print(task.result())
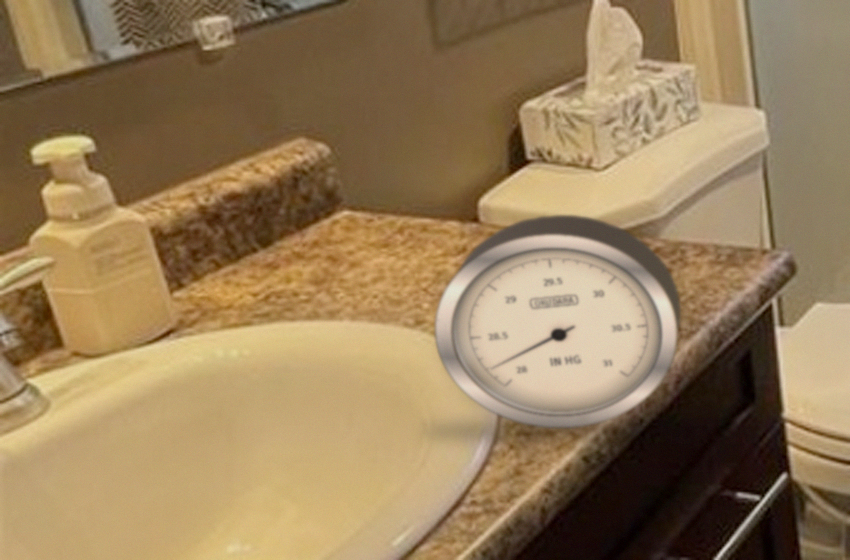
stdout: {"value": 28.2, "unit": "inHg"}
